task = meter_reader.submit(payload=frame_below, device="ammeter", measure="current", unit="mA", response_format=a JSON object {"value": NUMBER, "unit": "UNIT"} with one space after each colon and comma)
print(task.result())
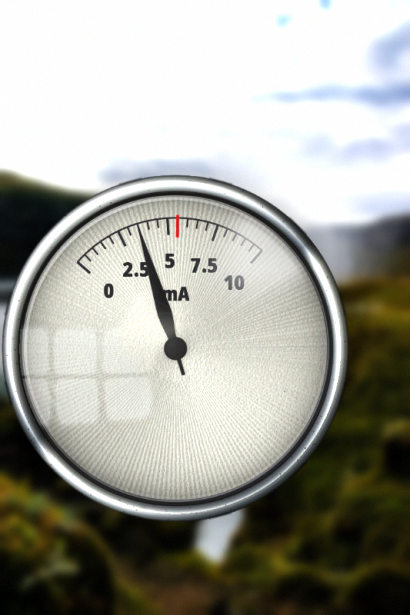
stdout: {"value": 3.5, "unit": "mA"}
